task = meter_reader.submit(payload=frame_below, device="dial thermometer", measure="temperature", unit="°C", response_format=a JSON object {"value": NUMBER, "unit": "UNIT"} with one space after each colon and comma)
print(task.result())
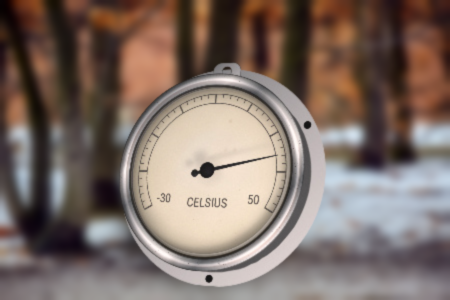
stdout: {"value": 36, "unit": "°C"}
